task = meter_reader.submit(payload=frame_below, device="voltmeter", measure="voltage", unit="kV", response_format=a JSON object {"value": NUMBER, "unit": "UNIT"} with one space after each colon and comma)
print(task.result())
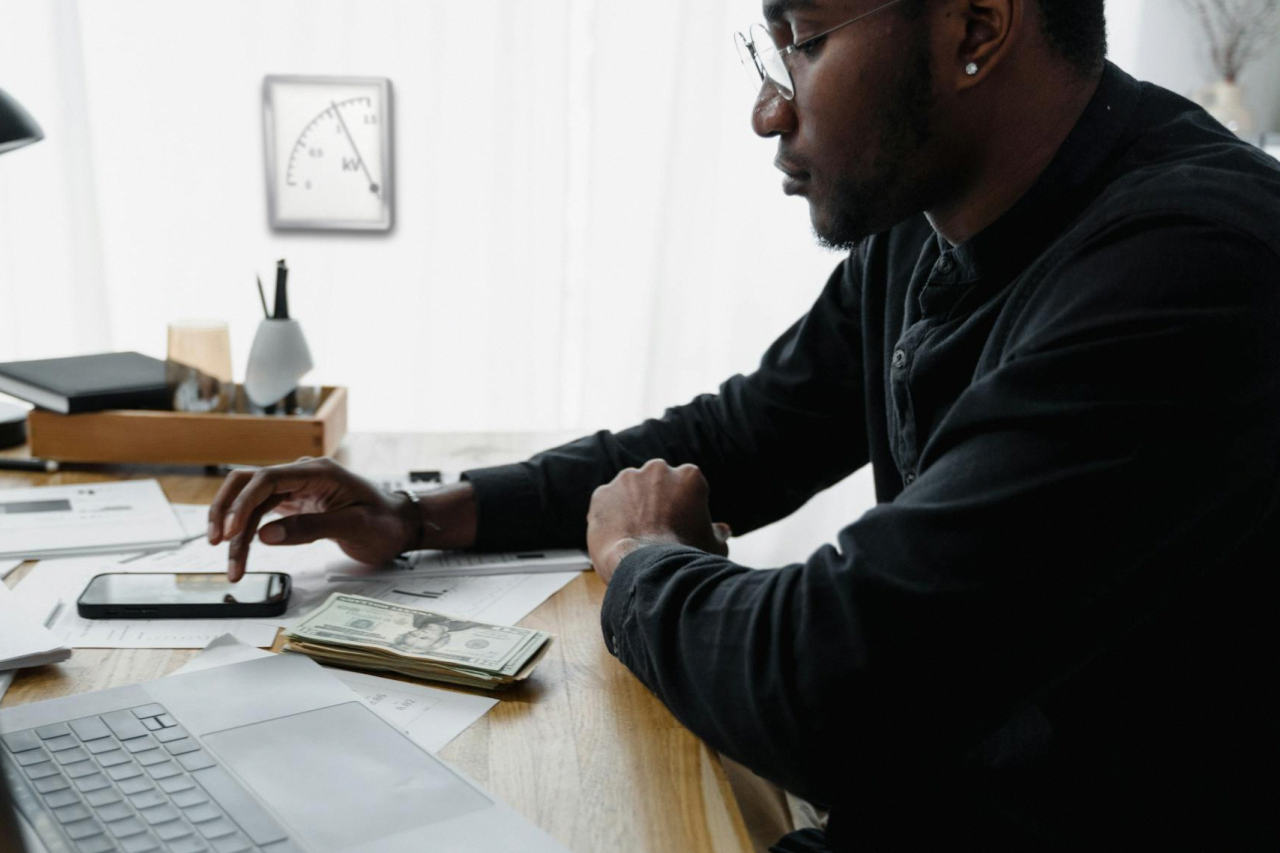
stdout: {"value": 1.1, "unit": "kV"}
